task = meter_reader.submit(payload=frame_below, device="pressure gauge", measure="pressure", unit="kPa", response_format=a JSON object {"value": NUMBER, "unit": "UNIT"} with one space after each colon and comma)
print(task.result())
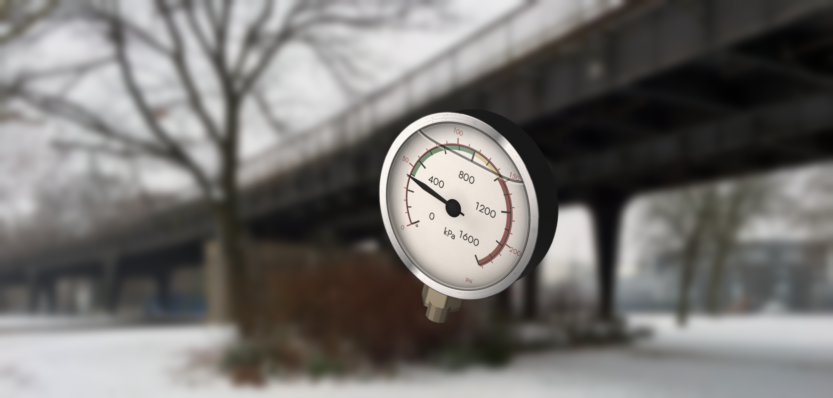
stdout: {"value": 300, "unit": "kPa"}
